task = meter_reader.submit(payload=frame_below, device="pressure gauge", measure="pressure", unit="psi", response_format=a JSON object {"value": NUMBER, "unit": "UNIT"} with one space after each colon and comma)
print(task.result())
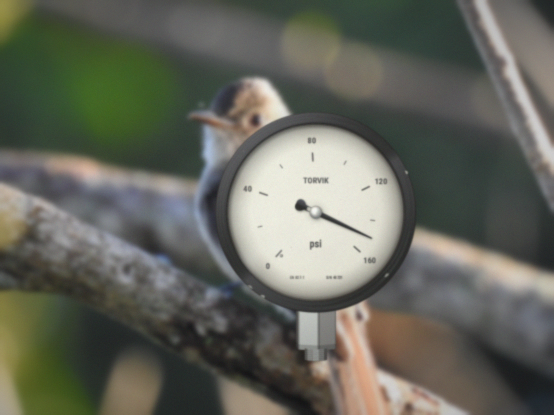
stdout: {"value": 150, "unit": "psi"}
